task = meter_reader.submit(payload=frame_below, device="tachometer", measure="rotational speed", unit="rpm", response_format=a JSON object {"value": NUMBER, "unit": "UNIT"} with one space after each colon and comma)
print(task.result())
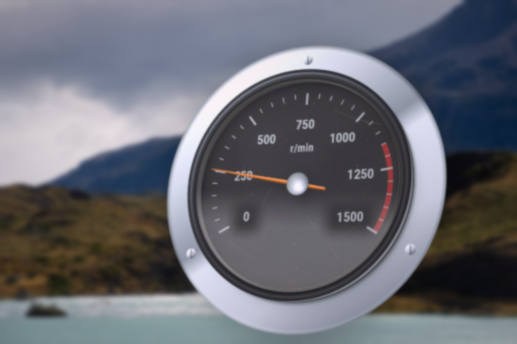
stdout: {"value": 250, "unit": "rpm"}
